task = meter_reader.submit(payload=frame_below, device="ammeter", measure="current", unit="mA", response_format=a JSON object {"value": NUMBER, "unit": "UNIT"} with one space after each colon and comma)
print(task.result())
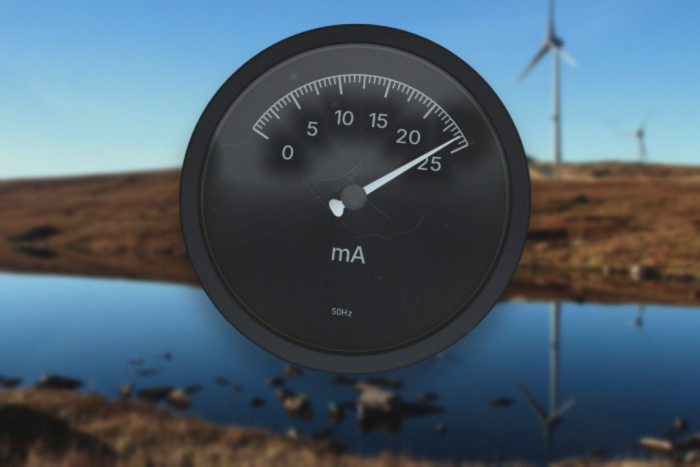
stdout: {"value": 24, "unit": "mA"}
